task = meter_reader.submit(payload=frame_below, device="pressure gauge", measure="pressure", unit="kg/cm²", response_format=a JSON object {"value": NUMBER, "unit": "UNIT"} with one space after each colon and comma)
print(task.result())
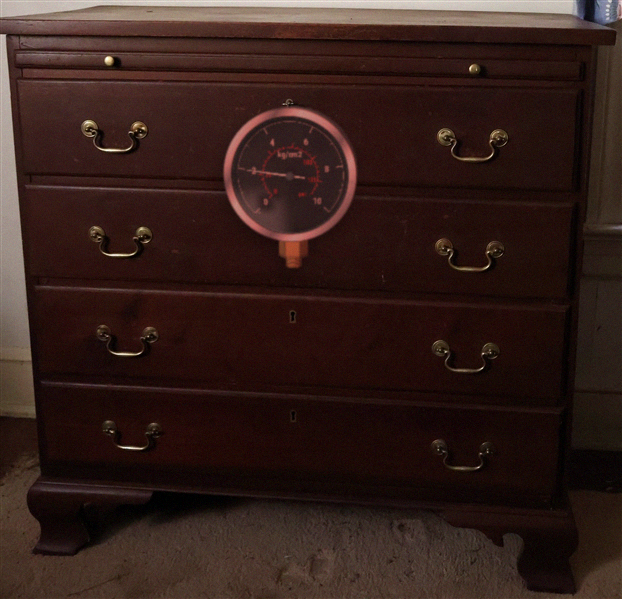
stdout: {"value": 2, "unit": "kg/cm²"}
